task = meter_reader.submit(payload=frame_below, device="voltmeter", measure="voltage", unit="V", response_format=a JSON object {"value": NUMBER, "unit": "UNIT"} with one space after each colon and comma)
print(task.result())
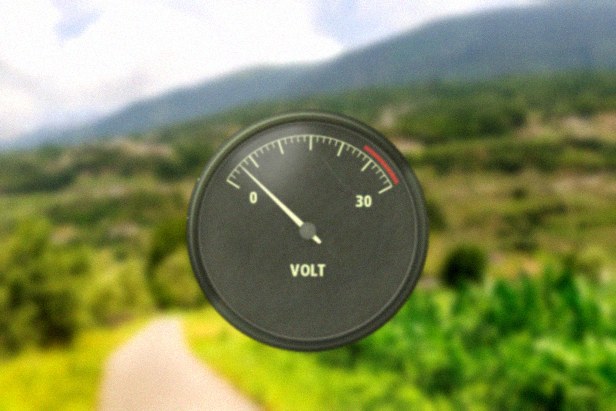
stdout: {"value": 3, "unit": "V"}
